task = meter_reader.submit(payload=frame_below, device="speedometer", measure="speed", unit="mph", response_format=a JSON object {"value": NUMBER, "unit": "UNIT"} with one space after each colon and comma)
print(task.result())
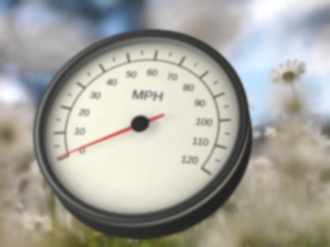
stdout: {"value": 0, "unit": "mph"}
